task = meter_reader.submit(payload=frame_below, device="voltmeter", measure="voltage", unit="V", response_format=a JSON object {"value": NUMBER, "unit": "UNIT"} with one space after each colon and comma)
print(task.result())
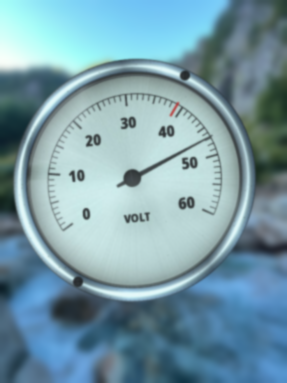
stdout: {"value": 47, "unit": "V"}
